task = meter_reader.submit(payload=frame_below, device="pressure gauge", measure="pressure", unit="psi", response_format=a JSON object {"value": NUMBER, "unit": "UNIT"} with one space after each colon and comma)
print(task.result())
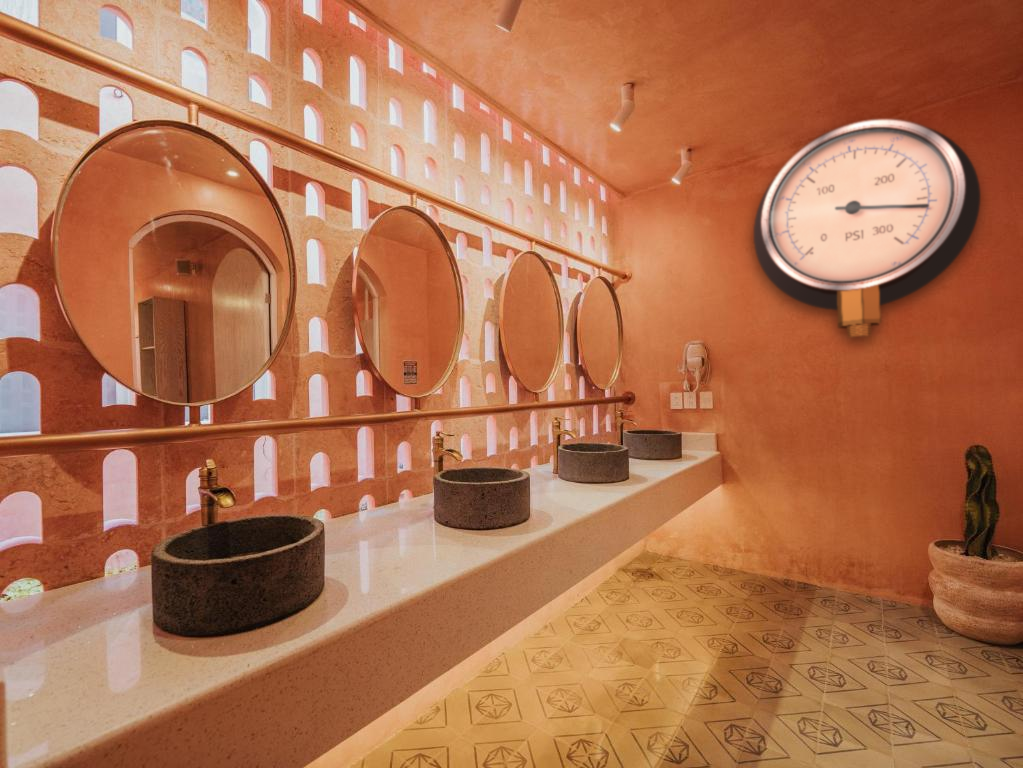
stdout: {"value": 260, "unit": "psi"}
